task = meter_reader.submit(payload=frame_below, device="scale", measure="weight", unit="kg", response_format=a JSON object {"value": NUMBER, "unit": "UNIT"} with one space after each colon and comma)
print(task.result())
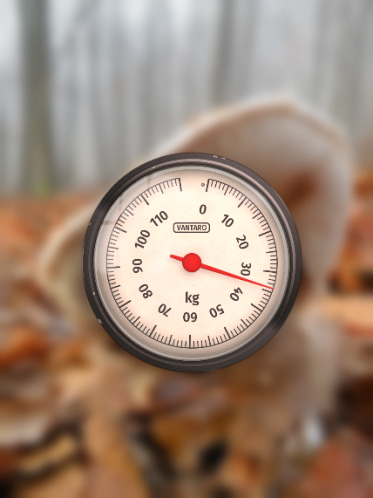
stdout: {"value": 34, "unit": "kg"}
